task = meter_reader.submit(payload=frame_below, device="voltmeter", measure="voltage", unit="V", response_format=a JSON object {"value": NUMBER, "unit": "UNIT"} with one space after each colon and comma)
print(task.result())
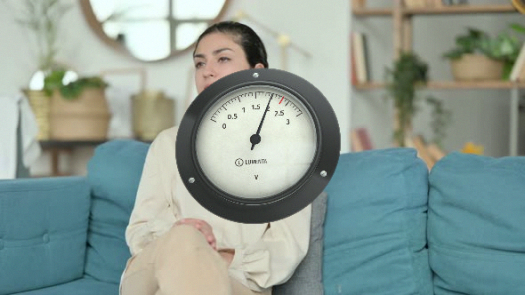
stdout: {"value": 2, "unit": "V"}
